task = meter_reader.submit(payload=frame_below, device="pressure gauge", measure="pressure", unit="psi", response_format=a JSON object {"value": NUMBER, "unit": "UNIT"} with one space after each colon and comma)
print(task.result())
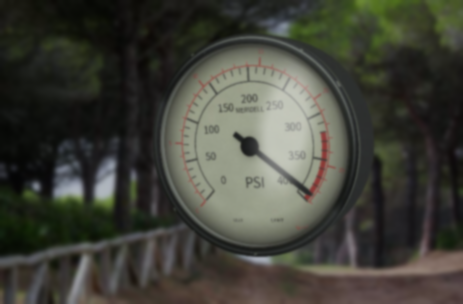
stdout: {"value": 390, "unit": "psi"}
